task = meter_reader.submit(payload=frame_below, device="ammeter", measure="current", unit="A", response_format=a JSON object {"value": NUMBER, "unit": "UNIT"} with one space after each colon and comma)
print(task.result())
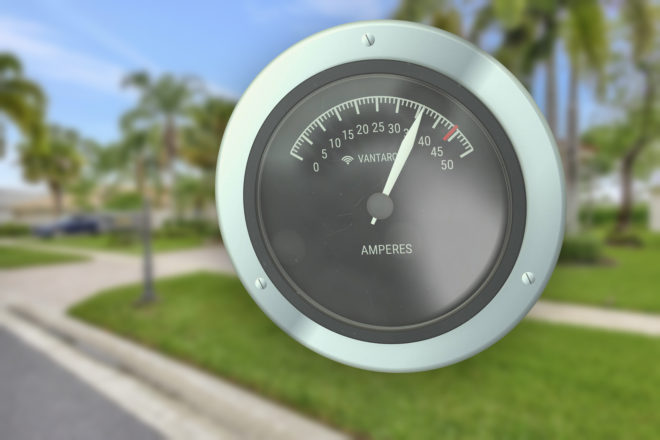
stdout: {"value": 36, "unit": "A"}
